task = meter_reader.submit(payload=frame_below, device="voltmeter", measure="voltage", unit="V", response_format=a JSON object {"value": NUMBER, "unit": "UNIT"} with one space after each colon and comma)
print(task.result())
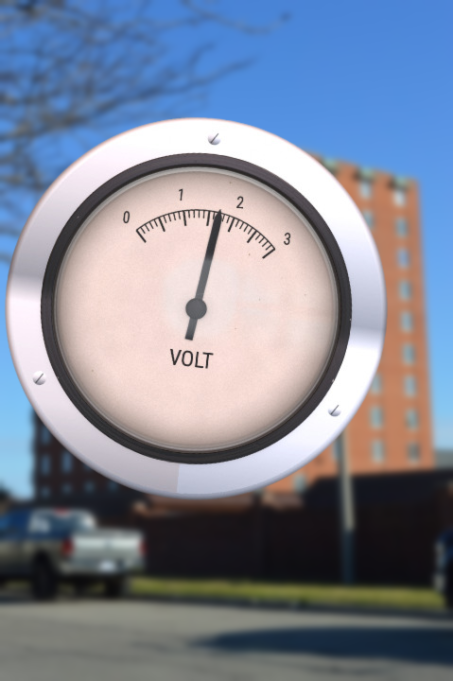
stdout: {"value": 1.7, "unit": "V"}
